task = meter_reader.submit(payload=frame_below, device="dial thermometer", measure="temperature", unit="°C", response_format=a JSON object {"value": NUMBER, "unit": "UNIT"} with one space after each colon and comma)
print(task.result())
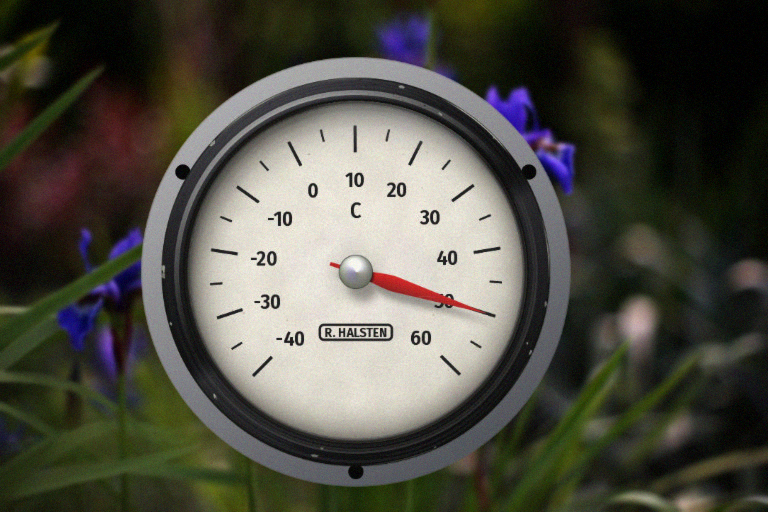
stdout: {"value": 50, "unit": "°C"}
